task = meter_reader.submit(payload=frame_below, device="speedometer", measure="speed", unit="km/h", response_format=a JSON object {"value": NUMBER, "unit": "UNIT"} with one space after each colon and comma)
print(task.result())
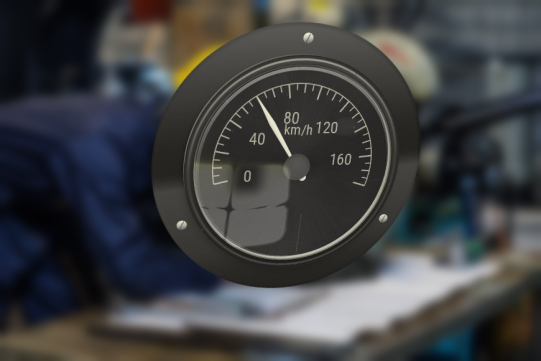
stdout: {"value": 60, "unit": "km/h"}
